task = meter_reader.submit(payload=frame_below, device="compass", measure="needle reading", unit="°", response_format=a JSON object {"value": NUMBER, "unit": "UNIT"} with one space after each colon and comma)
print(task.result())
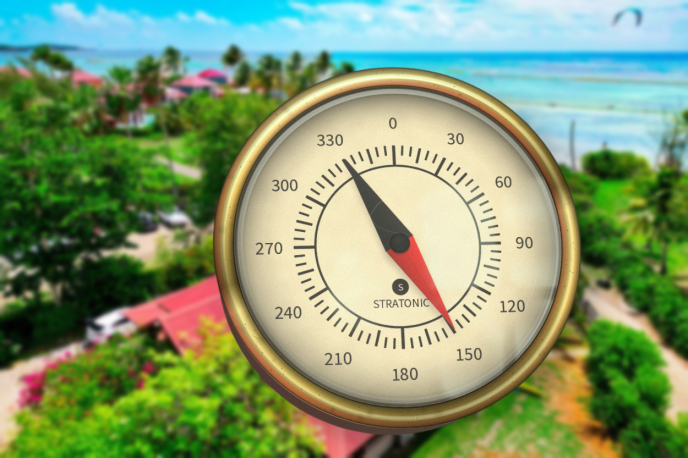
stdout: {"value": 150, "unit": "°"}
